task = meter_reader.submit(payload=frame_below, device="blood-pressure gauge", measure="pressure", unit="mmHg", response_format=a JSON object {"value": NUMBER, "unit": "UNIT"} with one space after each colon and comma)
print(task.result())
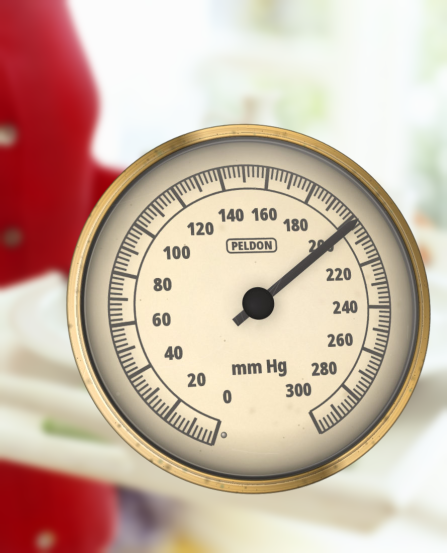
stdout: {"value": 202, "unit": "mmHg"}
